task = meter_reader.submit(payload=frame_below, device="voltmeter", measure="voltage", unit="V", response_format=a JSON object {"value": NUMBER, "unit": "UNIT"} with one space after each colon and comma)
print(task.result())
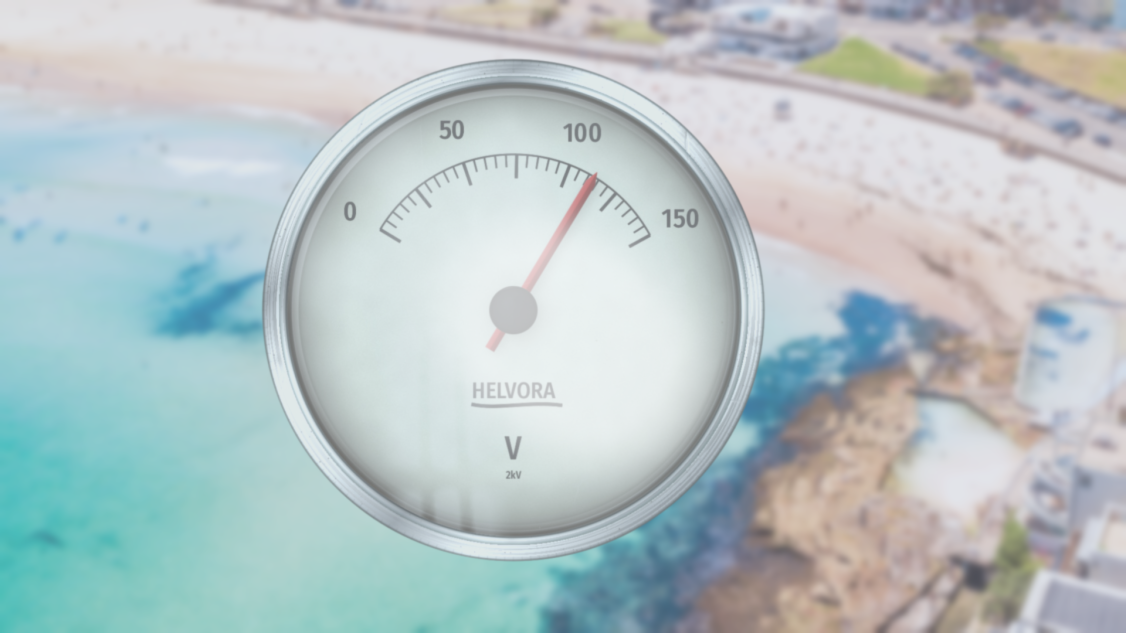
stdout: {"value": 112.5, "unit": "V"}
